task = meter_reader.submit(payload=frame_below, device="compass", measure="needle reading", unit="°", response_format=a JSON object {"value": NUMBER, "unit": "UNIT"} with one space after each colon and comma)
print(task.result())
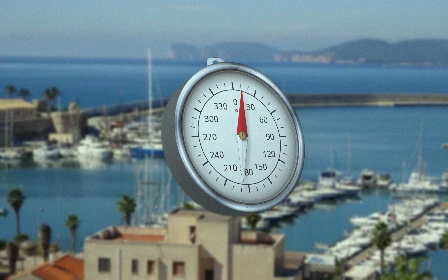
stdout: {"value": 10, "unit": "°"}
